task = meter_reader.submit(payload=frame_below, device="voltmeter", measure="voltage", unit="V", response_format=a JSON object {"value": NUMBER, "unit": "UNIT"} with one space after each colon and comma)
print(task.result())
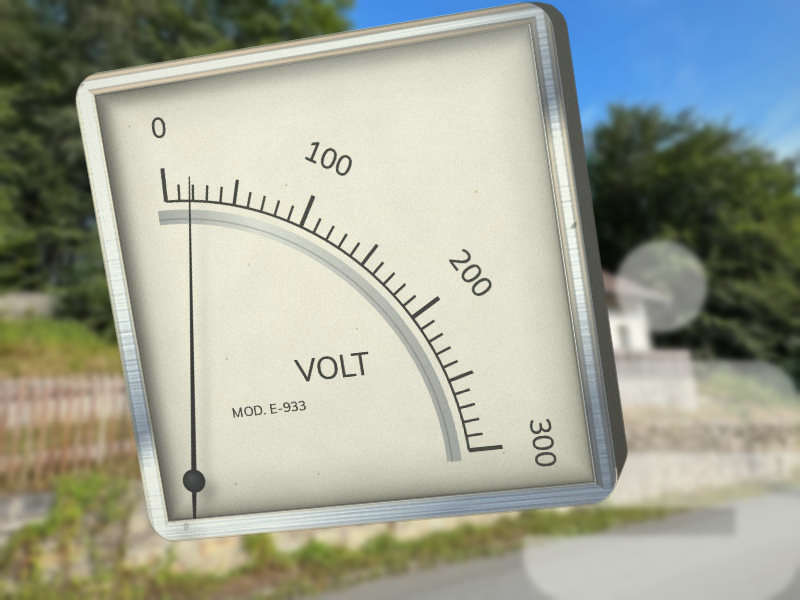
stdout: {"value": 20, "unit": "V"}
